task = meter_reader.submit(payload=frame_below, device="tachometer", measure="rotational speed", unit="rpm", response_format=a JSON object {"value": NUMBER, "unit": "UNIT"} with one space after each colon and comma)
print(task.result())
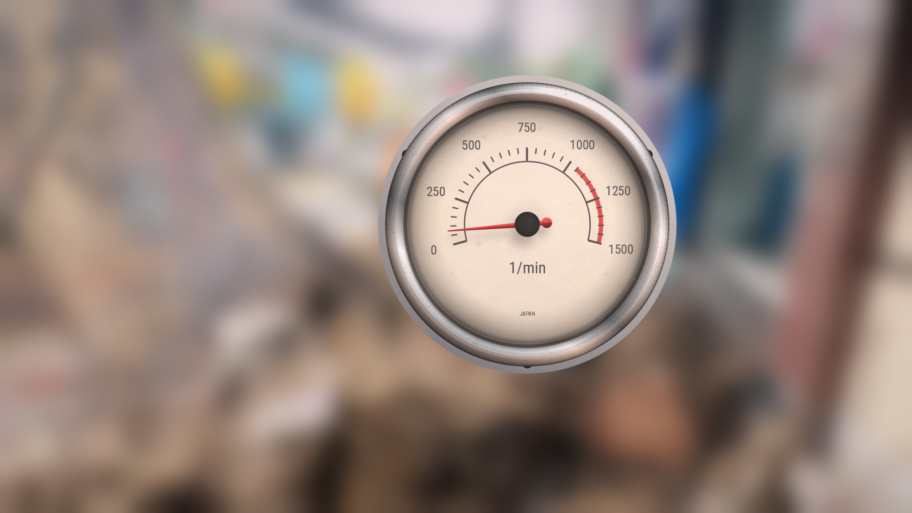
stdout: {"value": 75, "unit": "rpm"}
